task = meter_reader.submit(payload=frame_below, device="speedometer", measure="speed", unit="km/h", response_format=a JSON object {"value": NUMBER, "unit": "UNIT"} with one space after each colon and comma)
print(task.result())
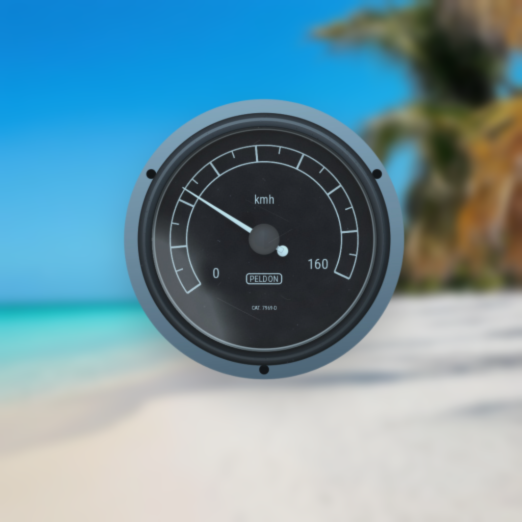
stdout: {"value": 45, "unit": "km/h"}
